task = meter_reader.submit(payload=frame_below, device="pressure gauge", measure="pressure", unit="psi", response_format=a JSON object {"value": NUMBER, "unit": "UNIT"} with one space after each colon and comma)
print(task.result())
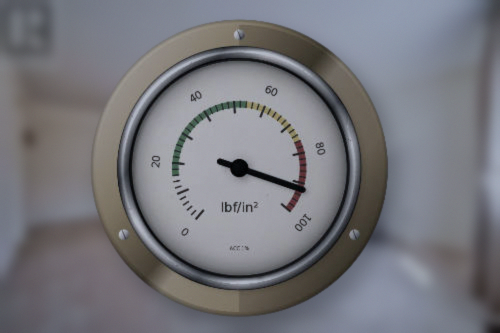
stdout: {"value": 92, "unit": "psi"}
